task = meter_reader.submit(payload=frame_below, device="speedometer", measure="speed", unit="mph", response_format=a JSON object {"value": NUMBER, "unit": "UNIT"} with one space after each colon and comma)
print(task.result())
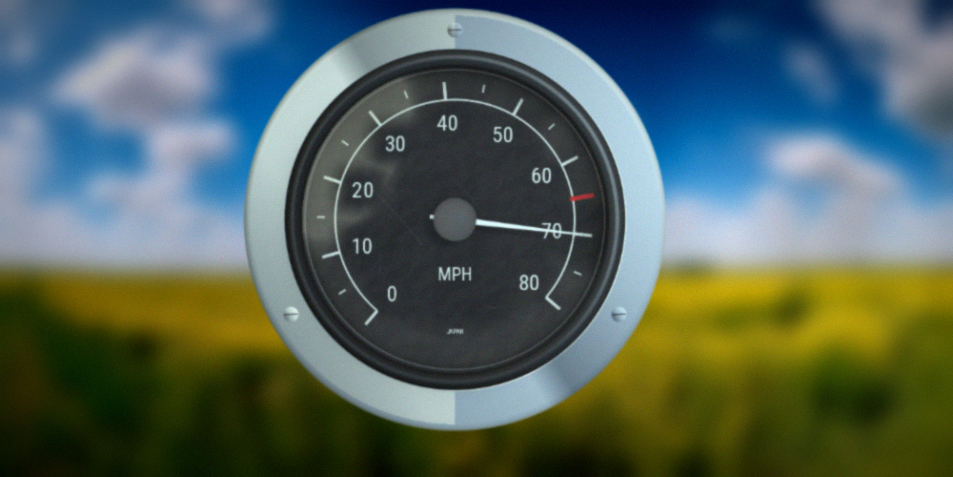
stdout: {"value": 70, "unit": "mph"}
